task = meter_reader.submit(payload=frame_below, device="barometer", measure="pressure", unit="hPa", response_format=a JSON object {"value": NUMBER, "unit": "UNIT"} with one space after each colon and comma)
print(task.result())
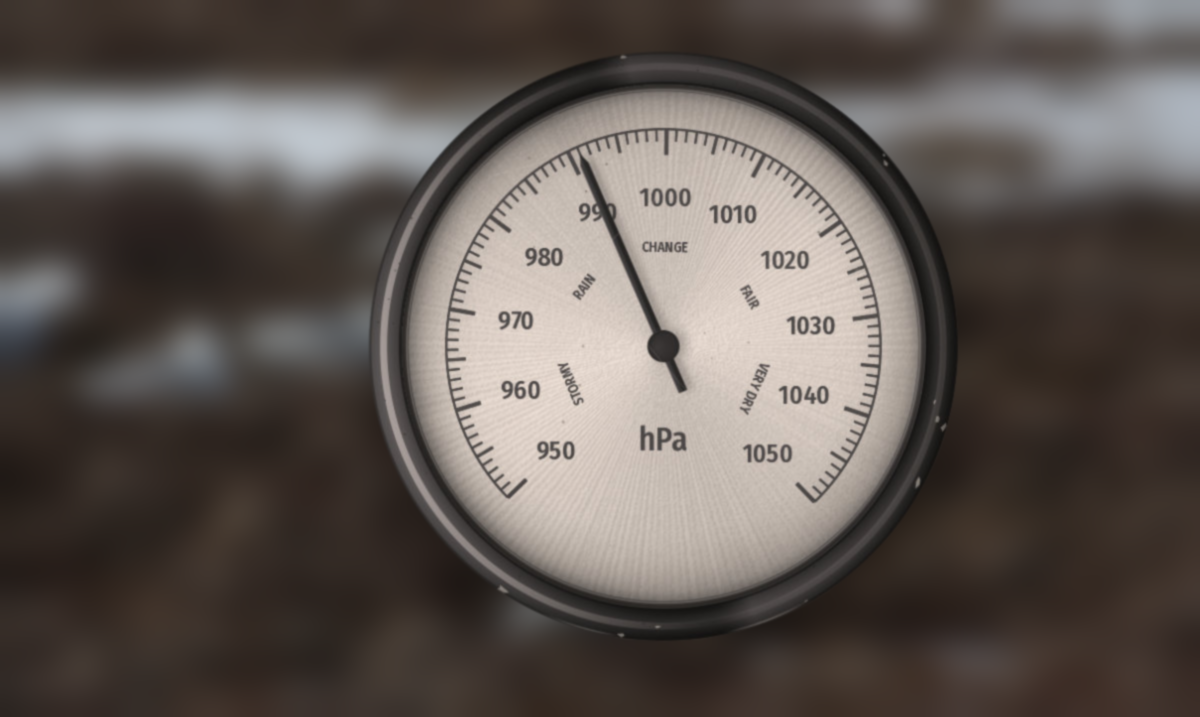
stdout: {"value": 991, "unit": "hPa"}
